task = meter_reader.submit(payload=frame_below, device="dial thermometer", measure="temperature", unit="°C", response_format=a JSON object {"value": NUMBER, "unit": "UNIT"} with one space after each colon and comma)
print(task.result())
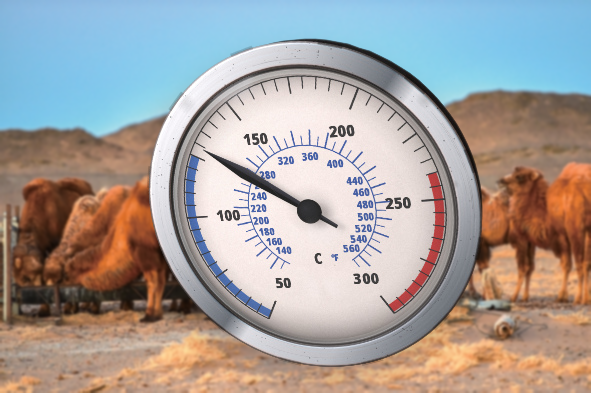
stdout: {"value": 130, "unit": "°C"}
